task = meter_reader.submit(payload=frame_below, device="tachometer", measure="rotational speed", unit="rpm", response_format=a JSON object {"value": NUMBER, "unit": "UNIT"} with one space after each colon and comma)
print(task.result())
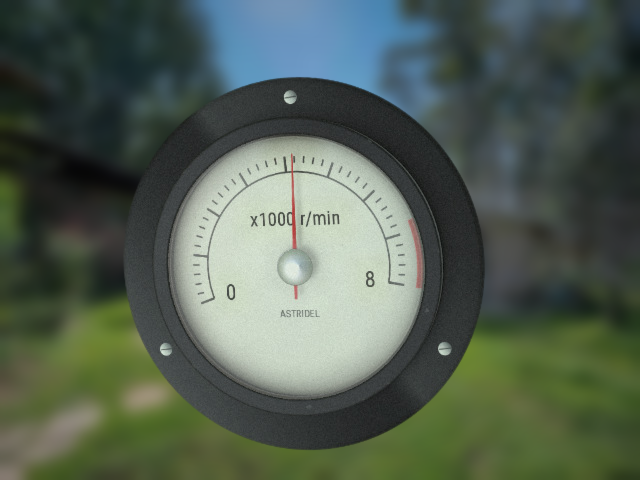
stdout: {"value": 4200, "unit": "rpm"}
